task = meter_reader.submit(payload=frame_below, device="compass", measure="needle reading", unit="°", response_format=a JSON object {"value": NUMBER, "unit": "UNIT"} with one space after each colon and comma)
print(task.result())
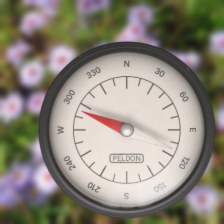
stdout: {"value": 292.5, "unit": "°"}
